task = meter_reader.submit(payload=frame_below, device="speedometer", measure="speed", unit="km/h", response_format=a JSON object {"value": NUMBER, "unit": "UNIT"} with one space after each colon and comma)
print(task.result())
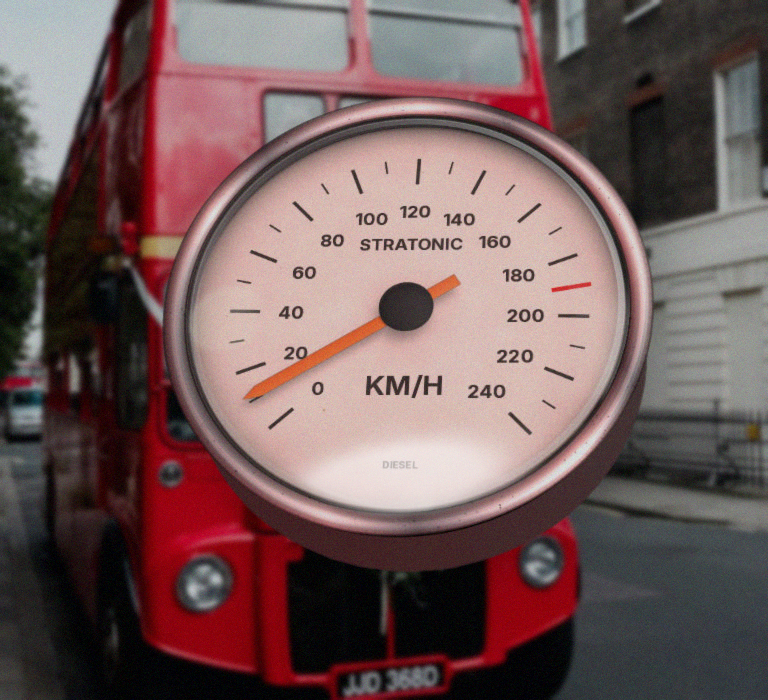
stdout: {"value": 10, "unit": "km/h"}
